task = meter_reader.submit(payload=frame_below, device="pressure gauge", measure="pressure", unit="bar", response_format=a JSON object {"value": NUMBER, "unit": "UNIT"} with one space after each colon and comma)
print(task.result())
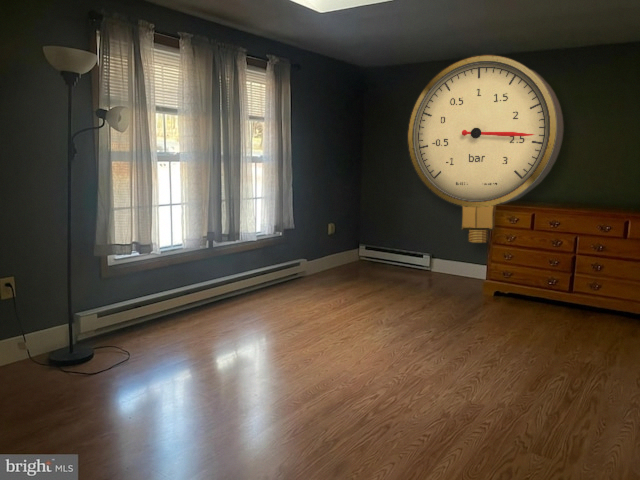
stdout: {"value": 2.4, "unit": "bar"}
